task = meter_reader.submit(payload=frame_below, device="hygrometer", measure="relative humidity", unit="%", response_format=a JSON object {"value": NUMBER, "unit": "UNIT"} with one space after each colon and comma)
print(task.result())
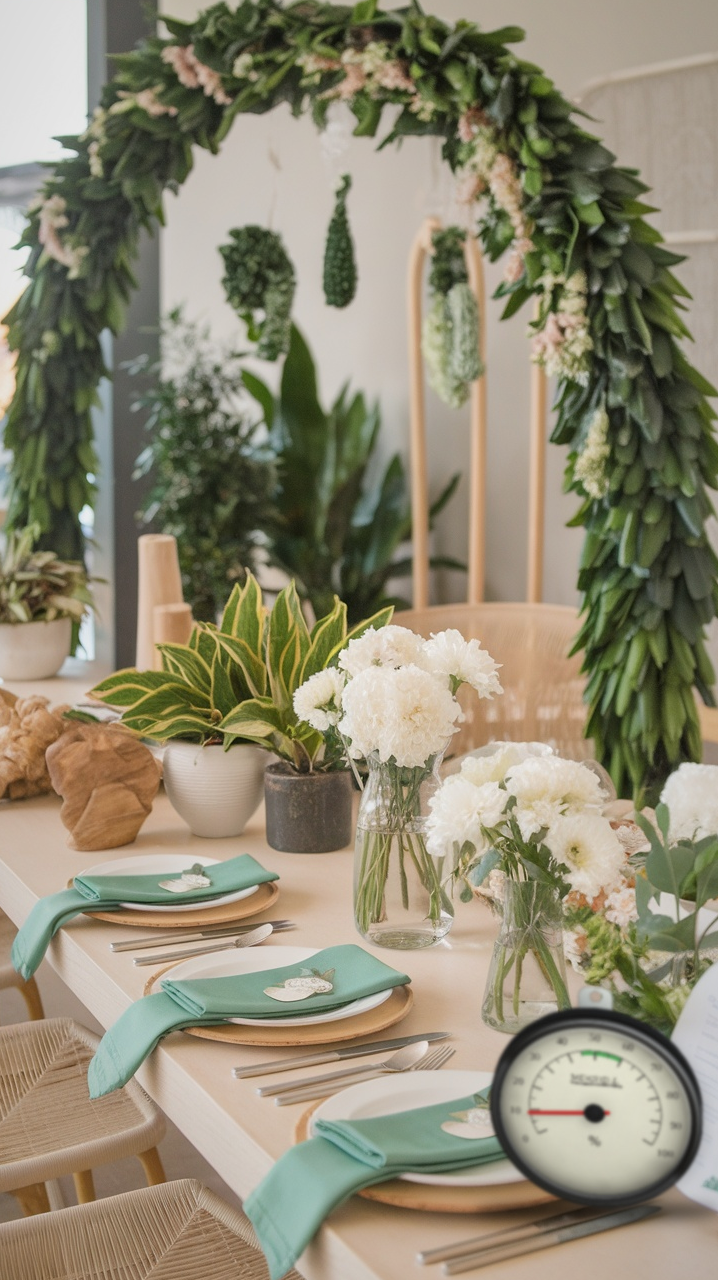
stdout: {"value": 10, "unit": "%"}
